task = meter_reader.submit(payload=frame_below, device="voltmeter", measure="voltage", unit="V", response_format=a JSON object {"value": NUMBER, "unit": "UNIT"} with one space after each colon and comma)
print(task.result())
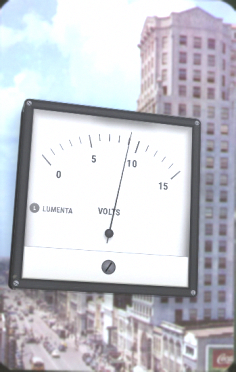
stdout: {"value": 9, "unit": "V"}
